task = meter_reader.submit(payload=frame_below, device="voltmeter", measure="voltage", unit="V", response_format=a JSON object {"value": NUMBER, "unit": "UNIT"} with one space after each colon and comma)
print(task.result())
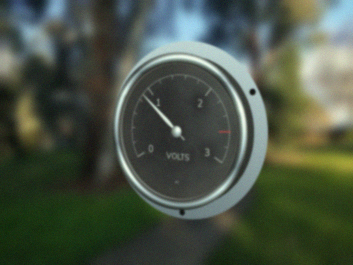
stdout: {"value": 0.9, "unit": "V"}
